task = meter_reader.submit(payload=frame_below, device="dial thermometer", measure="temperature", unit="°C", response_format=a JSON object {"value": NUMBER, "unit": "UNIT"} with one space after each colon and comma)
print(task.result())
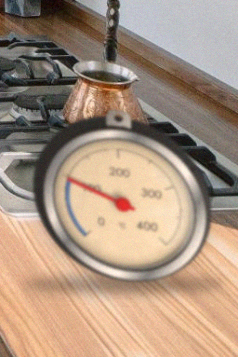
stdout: {"value": 100, "unit": "°C"}
